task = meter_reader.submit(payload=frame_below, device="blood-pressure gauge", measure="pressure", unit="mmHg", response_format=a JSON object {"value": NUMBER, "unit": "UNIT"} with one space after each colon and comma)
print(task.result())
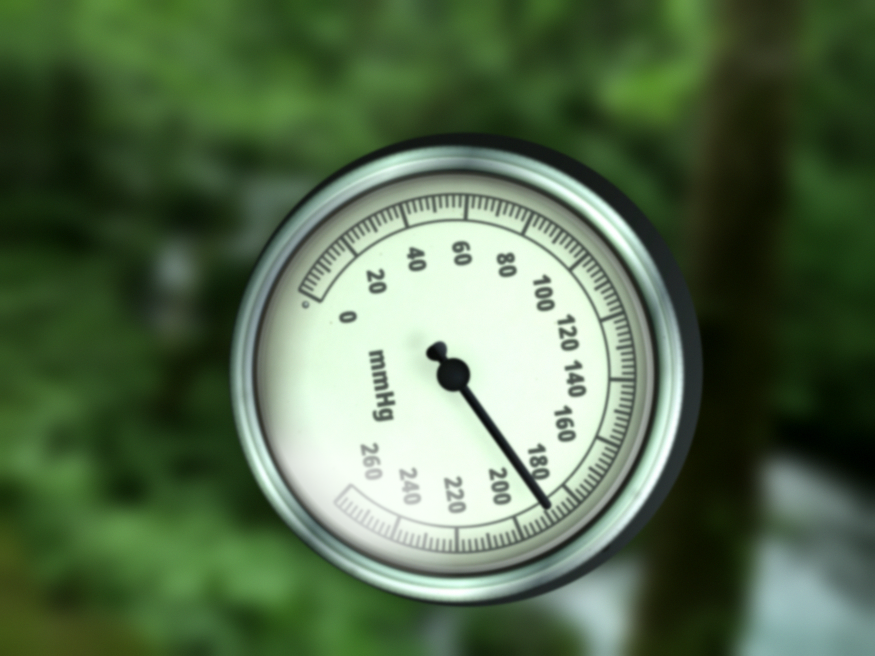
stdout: {"value": 188, "unit": "mmHg"}
